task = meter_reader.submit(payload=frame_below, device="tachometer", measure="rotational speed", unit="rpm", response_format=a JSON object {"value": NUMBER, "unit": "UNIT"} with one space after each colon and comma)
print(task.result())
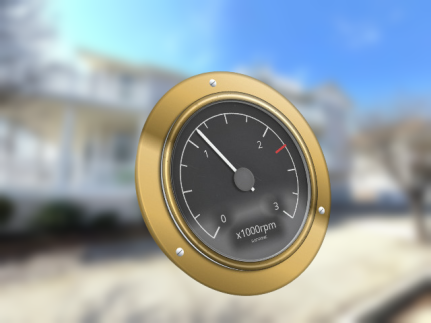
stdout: {"value": 1125, "unit": "rpm"}
